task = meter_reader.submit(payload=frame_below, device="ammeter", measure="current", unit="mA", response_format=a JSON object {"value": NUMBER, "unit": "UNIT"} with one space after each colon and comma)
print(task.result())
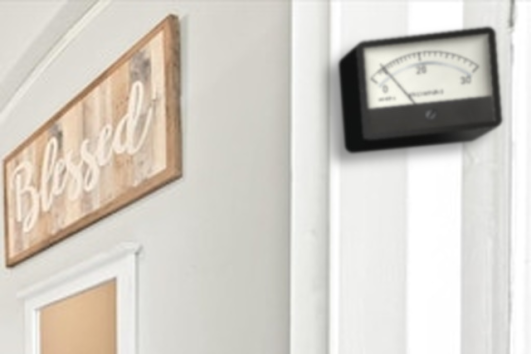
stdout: {"value": 10, "unit": "mA"}
